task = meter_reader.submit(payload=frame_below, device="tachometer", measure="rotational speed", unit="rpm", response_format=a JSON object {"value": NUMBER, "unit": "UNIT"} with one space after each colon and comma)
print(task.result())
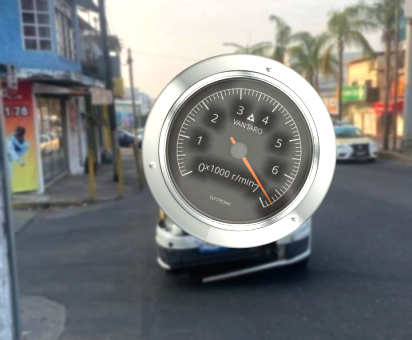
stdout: {"value": 6800, "unit": "rpm"}
